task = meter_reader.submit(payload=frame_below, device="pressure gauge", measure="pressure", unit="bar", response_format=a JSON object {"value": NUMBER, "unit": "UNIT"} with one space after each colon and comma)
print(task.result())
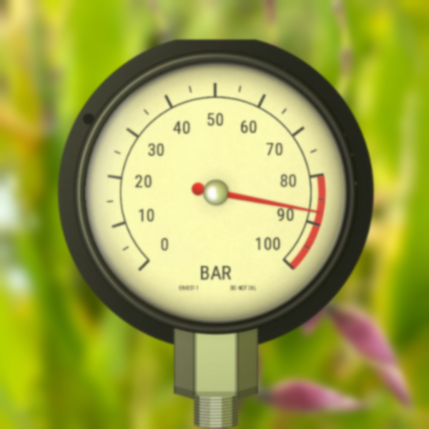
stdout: {"value": 87.5, "unit": "bar"}
